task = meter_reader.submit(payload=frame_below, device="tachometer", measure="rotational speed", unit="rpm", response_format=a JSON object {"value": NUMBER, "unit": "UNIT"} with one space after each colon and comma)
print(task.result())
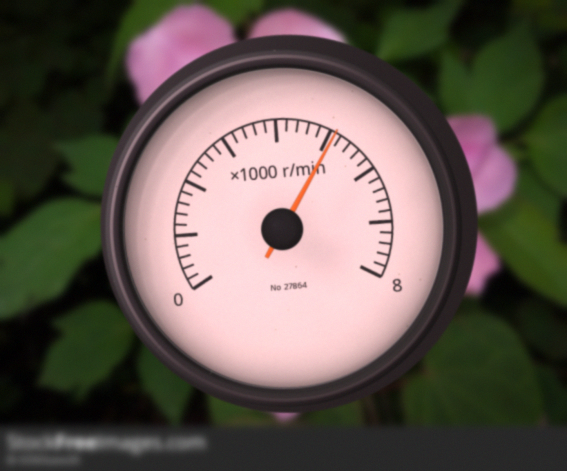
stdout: {"value": 5100, "unit": "rpm"}
